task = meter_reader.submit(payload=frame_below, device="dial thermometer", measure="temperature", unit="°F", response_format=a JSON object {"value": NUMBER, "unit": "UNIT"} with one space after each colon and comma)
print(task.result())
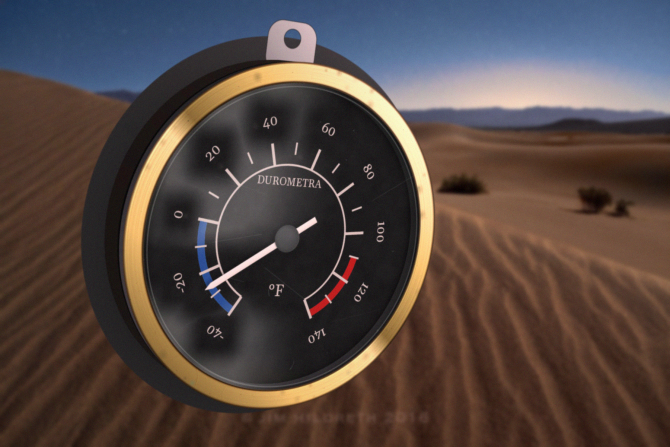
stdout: {"value": -25, "unit": "°F"}
